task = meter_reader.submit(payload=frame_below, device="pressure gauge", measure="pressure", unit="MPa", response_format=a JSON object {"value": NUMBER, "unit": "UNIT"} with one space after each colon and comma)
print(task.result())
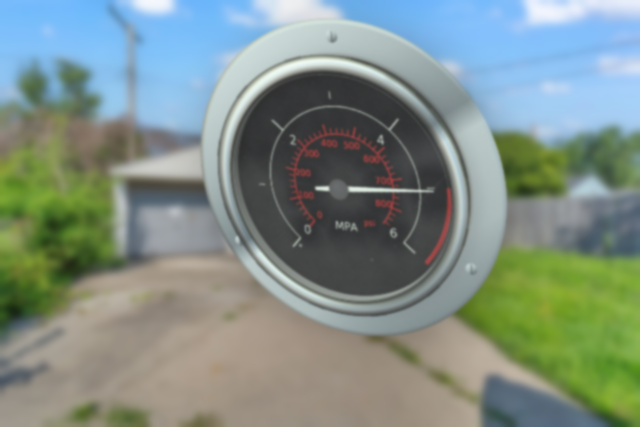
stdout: {"value": 5, "unit": "MPa"}
